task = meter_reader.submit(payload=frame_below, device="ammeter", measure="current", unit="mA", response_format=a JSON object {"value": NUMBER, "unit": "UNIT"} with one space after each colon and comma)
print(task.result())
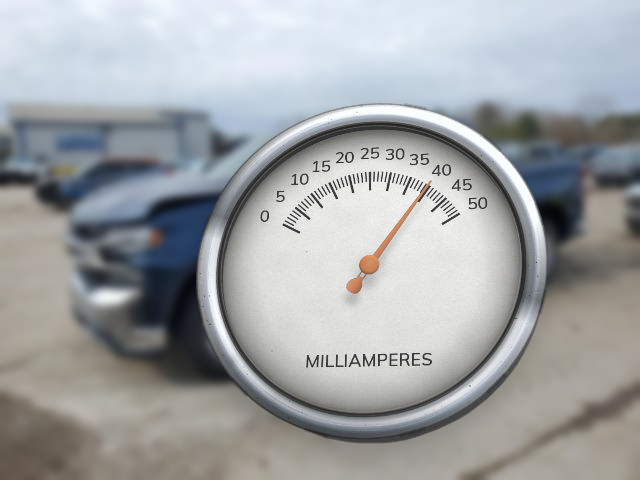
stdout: {"value": 40, "unit": "mA"}
